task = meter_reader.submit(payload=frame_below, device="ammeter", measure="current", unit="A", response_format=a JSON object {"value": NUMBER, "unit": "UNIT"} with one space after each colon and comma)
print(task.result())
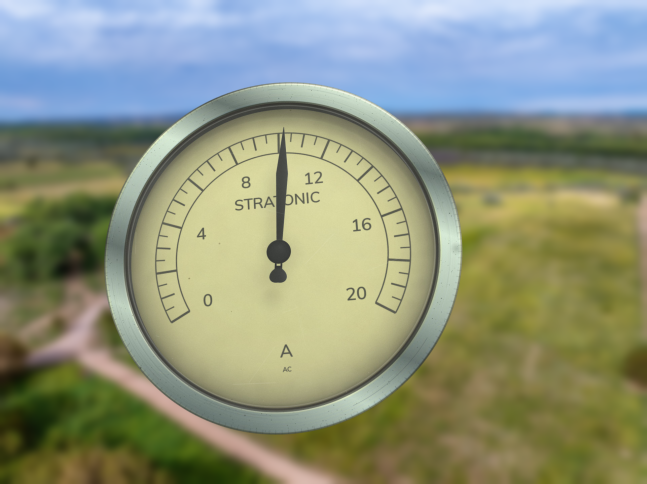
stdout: {"value": 10.25, "unit": "A"}
